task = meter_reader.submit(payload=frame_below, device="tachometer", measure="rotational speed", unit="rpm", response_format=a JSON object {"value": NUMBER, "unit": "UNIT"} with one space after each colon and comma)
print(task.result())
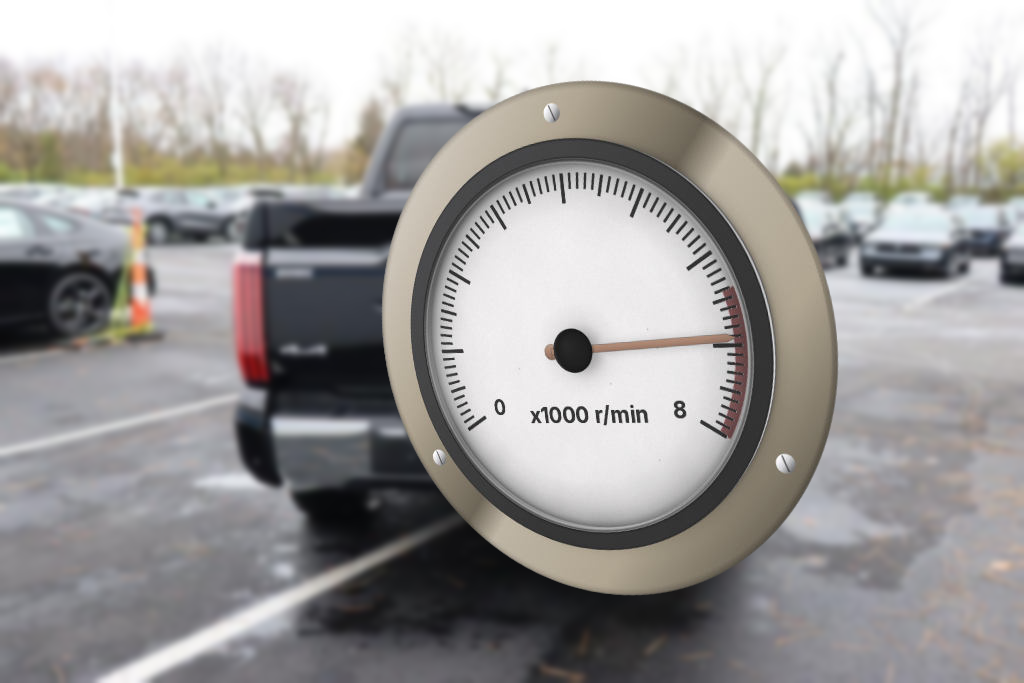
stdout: {"value": 6900, "unit": "rpm"}
